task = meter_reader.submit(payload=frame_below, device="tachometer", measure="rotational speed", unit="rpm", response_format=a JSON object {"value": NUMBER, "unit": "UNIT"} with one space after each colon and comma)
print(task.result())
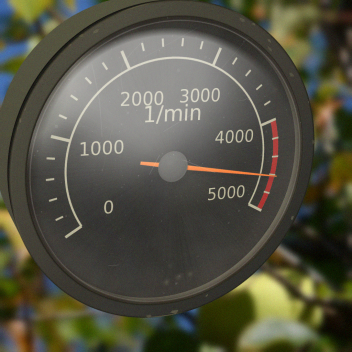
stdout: {"value": 4600, "unit": "rpm"}
